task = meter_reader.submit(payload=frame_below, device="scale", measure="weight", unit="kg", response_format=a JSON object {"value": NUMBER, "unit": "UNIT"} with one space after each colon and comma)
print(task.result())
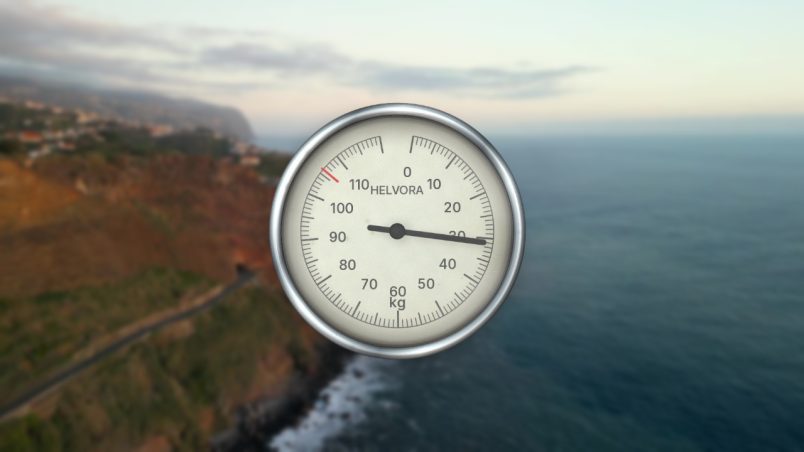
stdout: {"value": 31, "unit": "kg"}
